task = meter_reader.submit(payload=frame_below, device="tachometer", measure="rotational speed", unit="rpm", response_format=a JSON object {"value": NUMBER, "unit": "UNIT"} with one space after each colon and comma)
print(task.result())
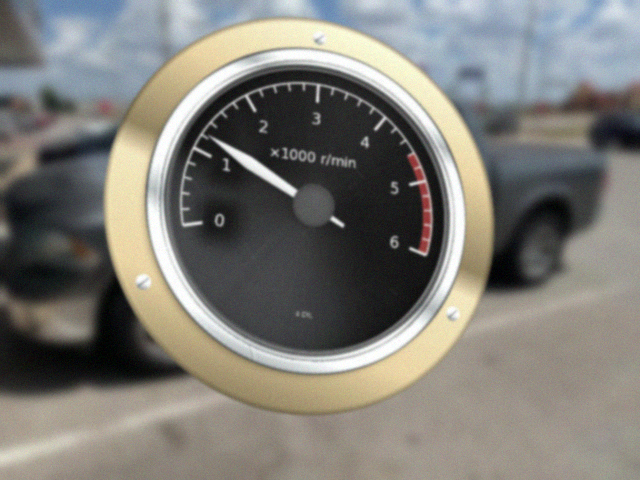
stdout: {"value": 1200, "unit": "rpm"}
